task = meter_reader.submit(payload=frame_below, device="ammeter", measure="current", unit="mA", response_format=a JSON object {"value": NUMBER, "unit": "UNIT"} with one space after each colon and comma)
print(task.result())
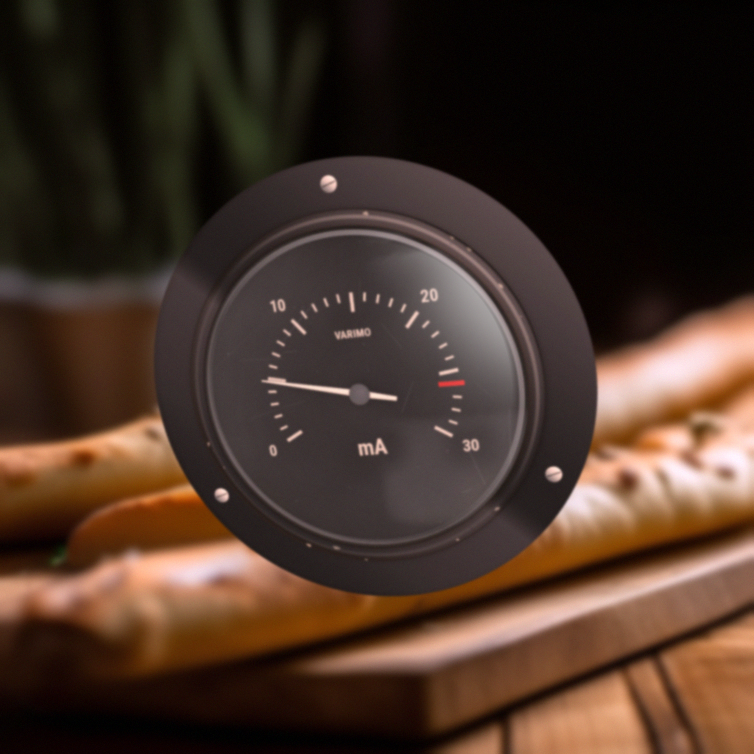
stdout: {"value": 5, "unit": "mA"}
